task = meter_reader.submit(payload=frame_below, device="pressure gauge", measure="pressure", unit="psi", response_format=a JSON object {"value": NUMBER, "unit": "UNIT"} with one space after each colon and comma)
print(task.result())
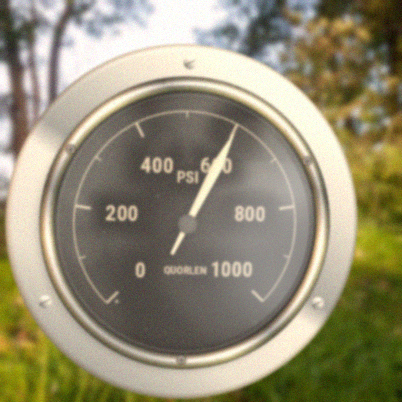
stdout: {"value": 600, "unit": "psi"}
